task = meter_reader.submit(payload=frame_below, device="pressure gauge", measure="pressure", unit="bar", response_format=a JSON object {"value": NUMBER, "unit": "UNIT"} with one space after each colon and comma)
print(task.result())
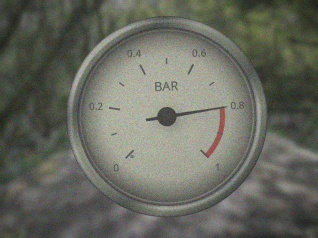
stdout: {"value": 0.8, "unit": "bar"}
